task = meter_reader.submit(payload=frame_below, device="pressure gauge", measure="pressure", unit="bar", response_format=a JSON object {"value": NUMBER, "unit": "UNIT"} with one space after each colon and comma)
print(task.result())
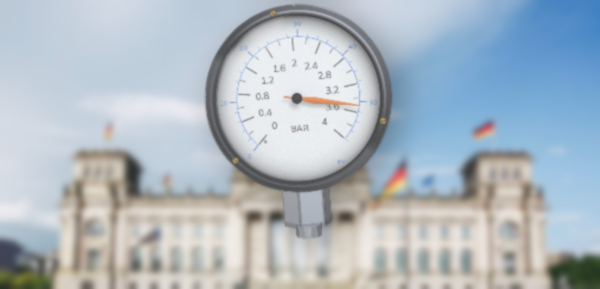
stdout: {"value": 3.5, "unit": "bar"}
